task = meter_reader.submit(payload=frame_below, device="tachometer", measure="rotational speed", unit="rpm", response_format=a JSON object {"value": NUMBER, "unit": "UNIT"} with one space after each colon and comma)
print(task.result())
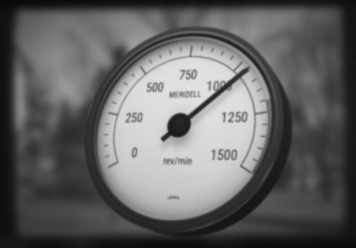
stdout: {"value": 1050, "unit": "rpm"}
